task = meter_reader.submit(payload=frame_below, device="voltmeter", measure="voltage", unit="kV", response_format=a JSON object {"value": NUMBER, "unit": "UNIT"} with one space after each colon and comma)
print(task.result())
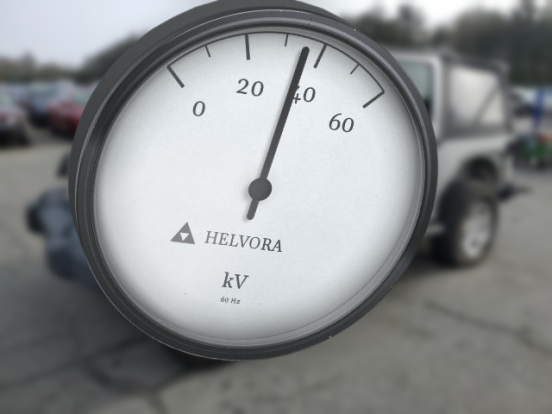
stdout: {"value": 35, "unit": "kV"}
